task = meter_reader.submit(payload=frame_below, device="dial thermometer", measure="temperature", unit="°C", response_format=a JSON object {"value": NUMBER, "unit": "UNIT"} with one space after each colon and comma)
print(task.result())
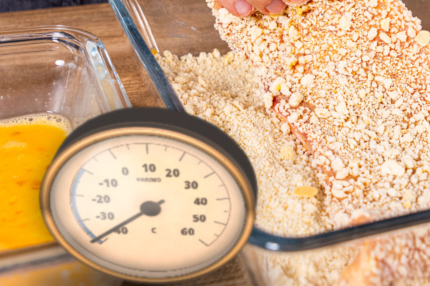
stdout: {"value": -37.5, "unit": "°C"}
